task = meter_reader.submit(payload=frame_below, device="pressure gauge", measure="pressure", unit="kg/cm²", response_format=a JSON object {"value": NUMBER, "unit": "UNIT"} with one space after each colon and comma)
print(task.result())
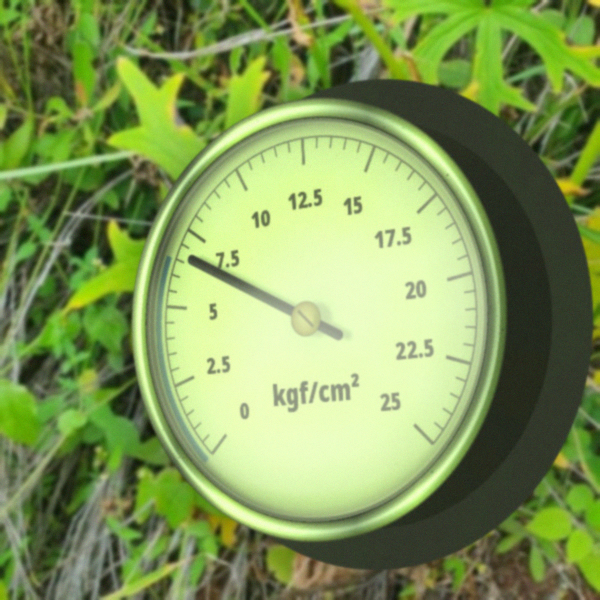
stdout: {"value": 6.75, "unit": "kg/cm²"}
